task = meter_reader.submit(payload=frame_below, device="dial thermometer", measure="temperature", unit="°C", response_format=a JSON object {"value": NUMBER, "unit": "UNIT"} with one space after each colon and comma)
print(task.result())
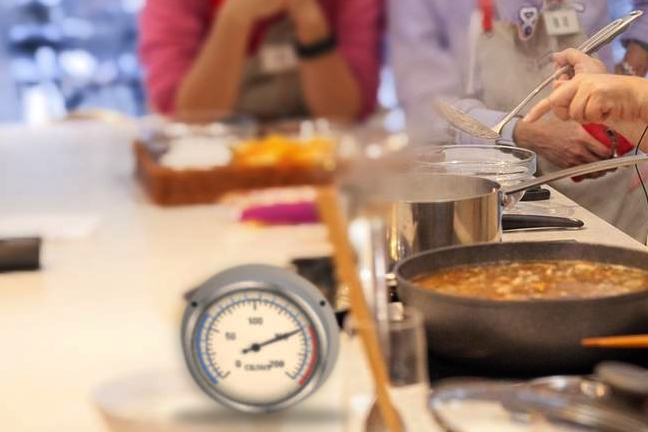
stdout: {"value": 150, "unit": "°C"}
